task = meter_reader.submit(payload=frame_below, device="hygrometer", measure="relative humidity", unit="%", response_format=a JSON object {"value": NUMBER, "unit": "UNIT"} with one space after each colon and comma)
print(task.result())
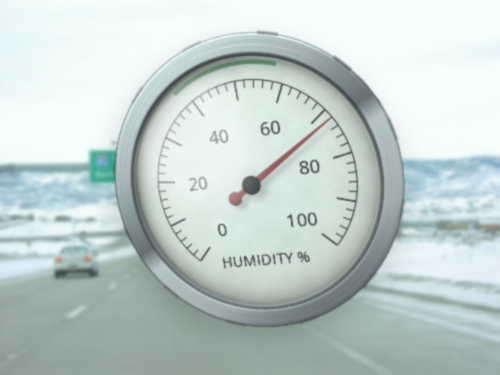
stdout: {"value": 72, "unit": "%"}
